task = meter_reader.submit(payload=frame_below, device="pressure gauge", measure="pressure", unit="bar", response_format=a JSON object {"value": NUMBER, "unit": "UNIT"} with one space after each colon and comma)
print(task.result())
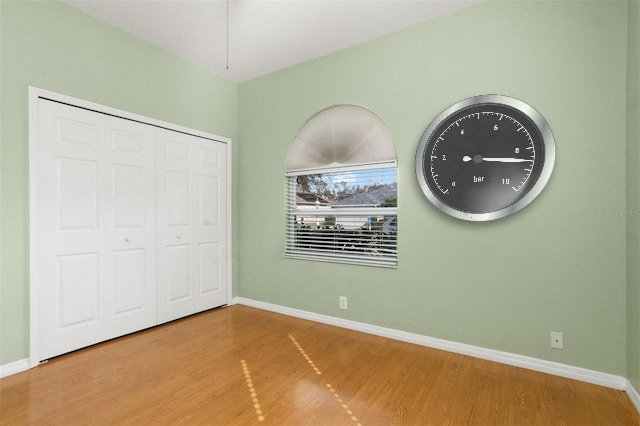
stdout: {"value": 8.6, "unit": "bar"}
